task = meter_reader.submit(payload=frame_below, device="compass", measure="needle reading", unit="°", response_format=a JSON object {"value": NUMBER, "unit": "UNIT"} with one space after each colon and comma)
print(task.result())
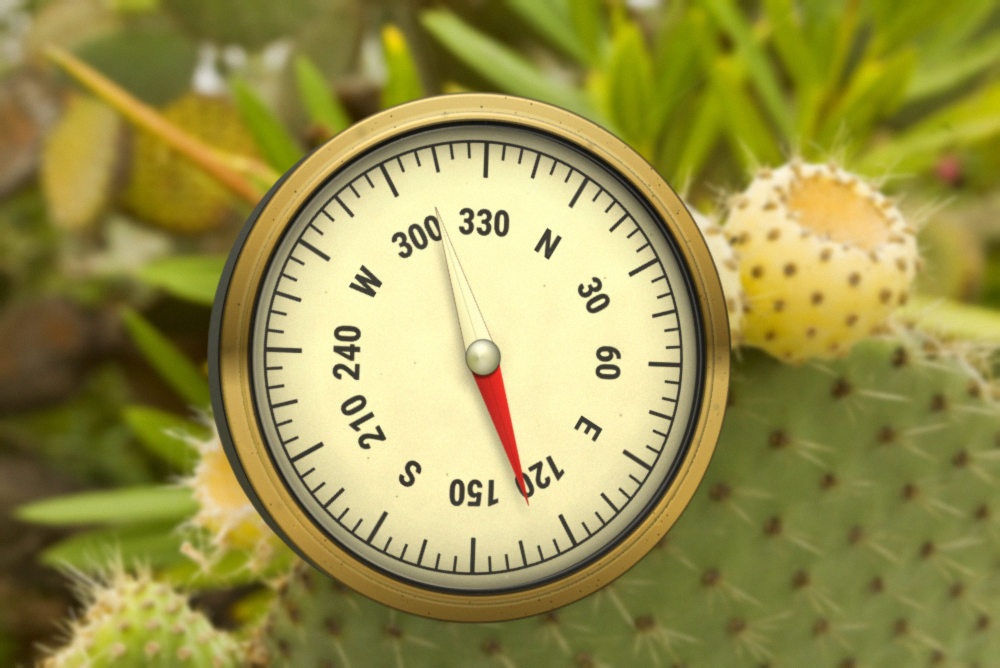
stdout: {"value": 130, "unit": "°"}
